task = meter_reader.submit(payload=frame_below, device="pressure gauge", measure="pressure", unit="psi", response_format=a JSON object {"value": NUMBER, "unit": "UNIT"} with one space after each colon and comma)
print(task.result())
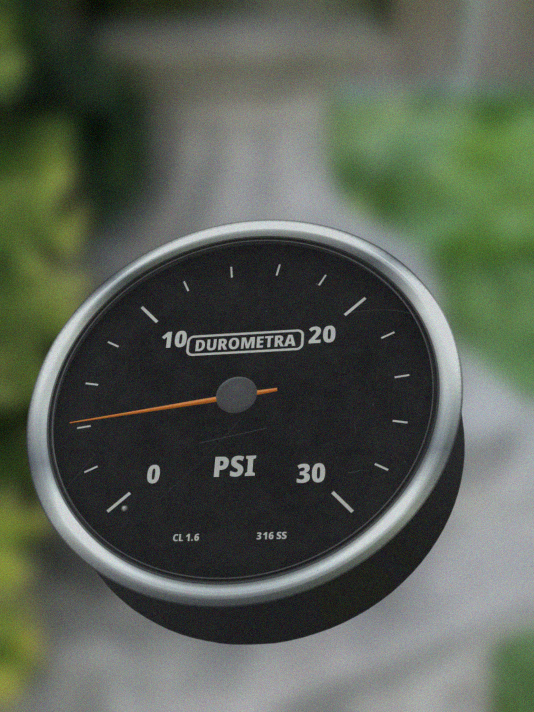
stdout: {"value": 4, "unit": "psi"}
